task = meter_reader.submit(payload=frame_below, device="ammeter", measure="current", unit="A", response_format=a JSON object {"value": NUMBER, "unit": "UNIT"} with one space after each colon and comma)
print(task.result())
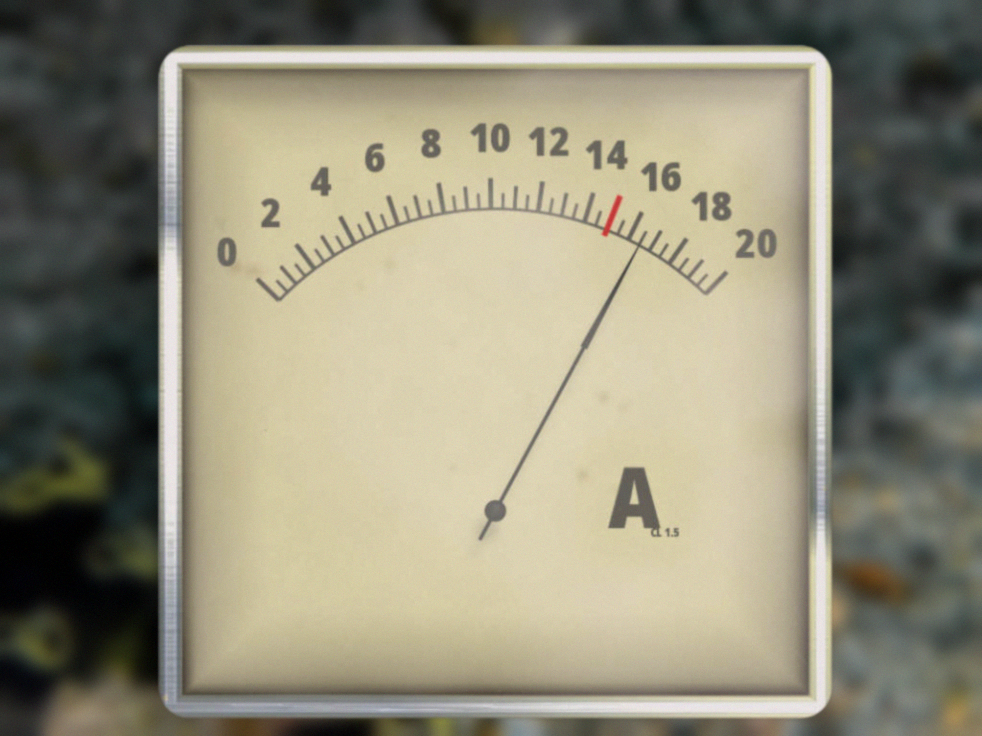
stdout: {"value": 16.5, "unit": "A"}
